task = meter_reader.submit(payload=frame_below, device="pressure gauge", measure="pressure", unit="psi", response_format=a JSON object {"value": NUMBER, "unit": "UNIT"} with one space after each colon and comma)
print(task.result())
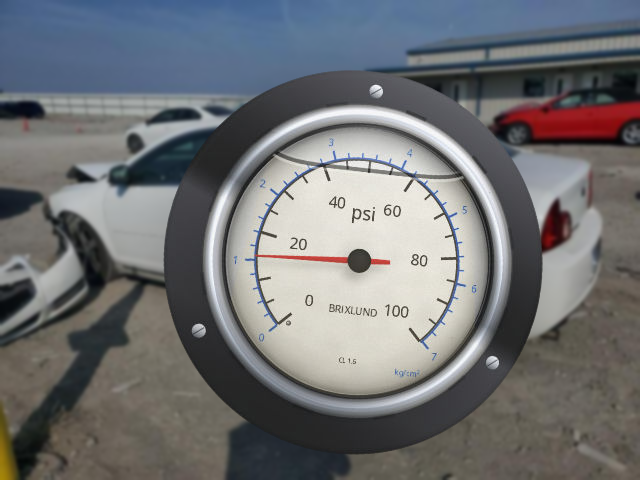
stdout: {"value": 15, "unit": "psi"}
